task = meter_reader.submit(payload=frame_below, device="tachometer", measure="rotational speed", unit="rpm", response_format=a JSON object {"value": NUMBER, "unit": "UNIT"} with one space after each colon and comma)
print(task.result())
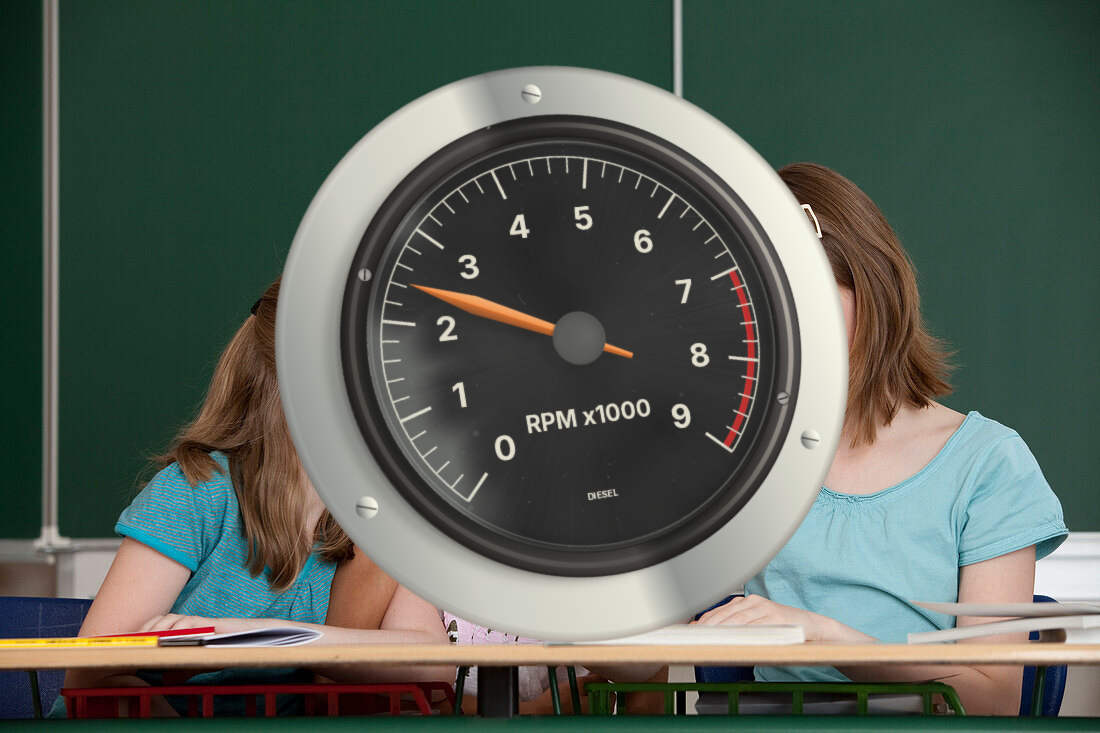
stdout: {"value": 2400, "unit": "rpm"}
